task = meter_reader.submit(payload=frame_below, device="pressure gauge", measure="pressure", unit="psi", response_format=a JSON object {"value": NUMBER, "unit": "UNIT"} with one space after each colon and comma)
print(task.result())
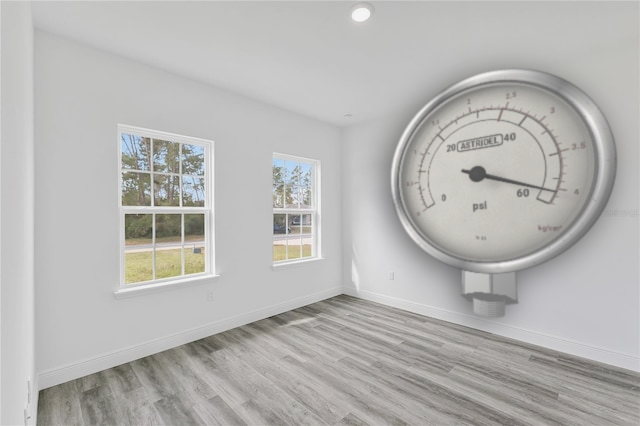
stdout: {"value": 57.5, "unit": "psi"}
